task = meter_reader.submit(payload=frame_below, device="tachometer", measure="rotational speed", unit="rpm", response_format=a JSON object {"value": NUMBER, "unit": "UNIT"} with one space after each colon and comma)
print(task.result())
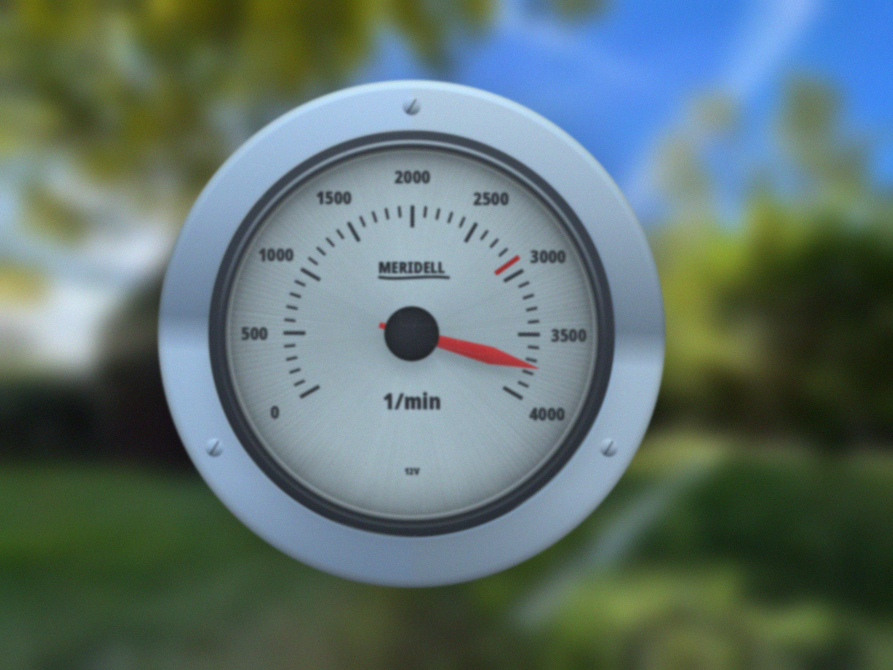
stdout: {"value": 3750, "unit": "rpm"}
